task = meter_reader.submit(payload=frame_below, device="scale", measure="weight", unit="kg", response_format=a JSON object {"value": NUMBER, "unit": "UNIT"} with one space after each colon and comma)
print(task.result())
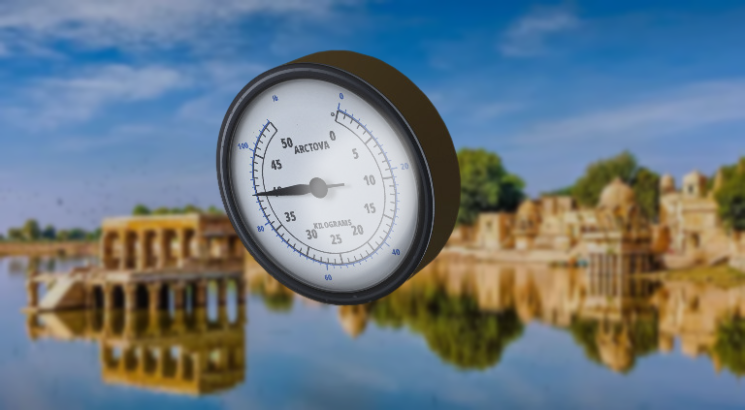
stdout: {"value": 40, "unit": "kg"}
